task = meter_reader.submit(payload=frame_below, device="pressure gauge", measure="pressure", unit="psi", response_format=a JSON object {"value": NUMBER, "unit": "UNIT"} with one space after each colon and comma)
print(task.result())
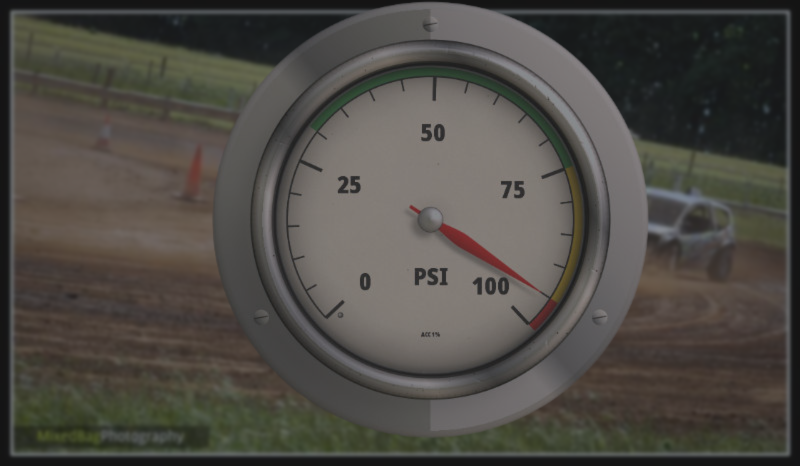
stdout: {"value": 95, "unit": "psi"}
